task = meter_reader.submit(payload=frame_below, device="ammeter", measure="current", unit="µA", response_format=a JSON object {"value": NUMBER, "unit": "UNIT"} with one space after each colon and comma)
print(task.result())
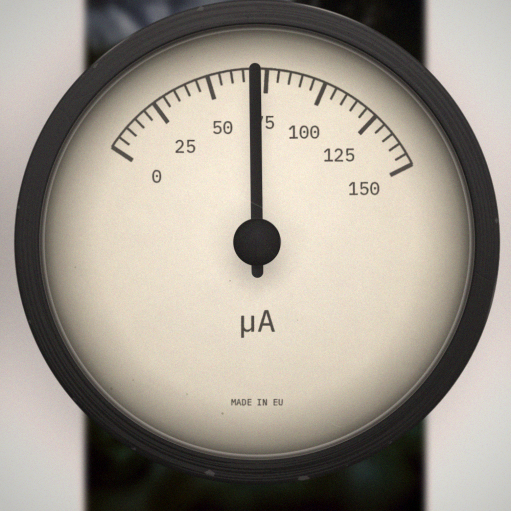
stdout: {"value": 70, "unit": "µA"}
